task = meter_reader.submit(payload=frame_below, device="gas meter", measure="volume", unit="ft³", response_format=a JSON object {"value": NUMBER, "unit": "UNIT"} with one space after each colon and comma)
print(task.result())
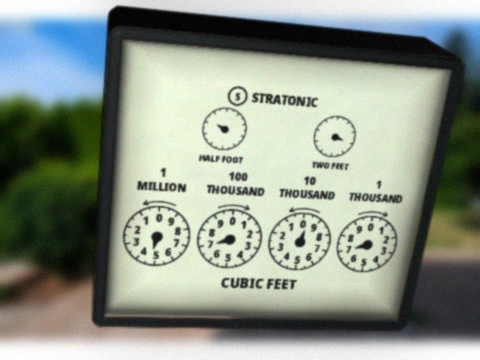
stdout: {"value": 469700, "unit": "ft³"}
